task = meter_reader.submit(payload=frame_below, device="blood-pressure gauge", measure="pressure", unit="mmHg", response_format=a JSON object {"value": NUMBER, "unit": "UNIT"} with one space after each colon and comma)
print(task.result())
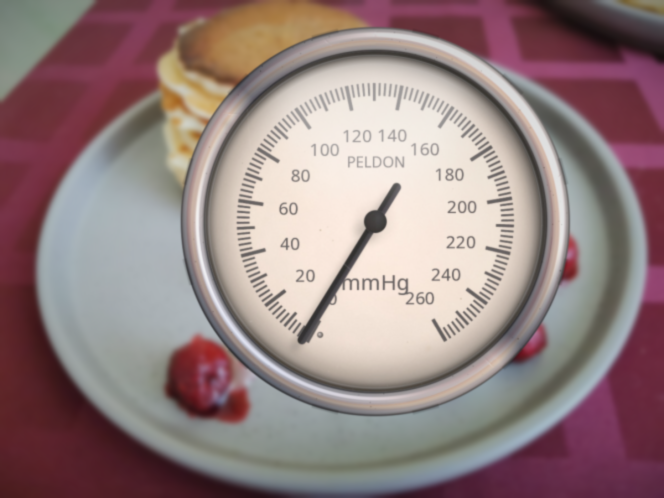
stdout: {"value": 2, "unit": "mmHg"}
